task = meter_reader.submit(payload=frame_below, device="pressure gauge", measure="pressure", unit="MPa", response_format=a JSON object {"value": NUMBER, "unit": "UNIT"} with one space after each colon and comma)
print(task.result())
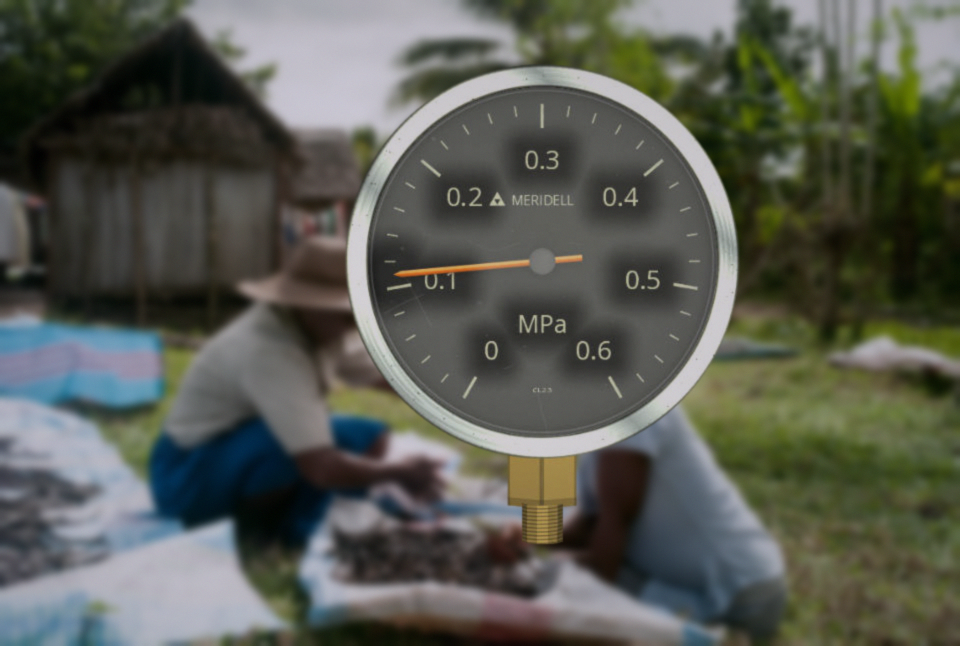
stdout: {"value": 0.11, "unit": "MPa"}
